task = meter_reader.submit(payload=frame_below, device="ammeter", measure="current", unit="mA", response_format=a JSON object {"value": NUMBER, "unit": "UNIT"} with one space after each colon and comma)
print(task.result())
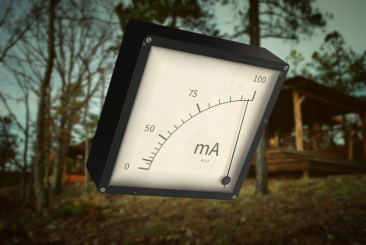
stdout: {"value": 97.5, "unit": "mA"}
